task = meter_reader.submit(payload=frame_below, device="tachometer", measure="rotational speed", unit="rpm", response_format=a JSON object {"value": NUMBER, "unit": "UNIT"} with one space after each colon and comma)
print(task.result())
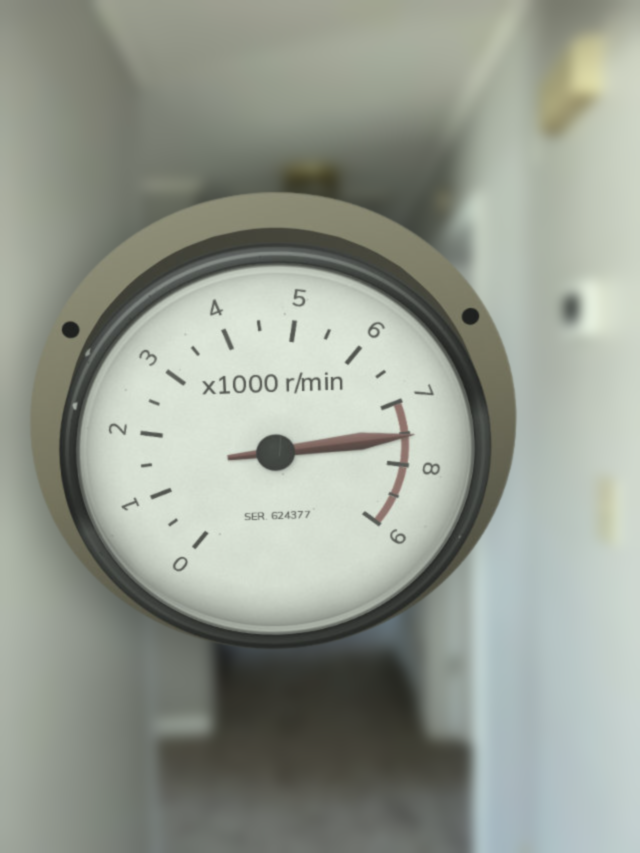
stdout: {"value": 7500, "unit": "rpm"}
